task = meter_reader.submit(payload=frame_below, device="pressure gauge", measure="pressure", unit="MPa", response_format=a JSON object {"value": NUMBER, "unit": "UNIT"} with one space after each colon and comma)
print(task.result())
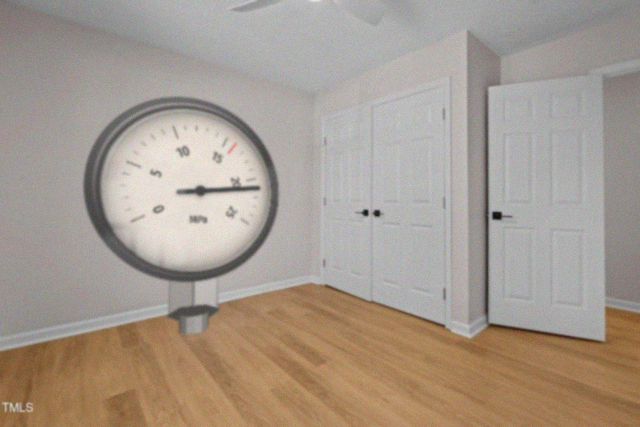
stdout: {"value": 21, "unit": "MPa"}
